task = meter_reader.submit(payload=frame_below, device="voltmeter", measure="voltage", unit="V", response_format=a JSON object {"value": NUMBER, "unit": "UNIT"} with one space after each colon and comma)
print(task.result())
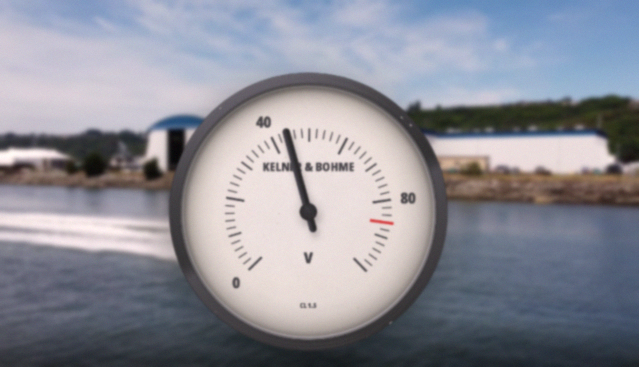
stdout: {"value": 44, "unit": "V"}
